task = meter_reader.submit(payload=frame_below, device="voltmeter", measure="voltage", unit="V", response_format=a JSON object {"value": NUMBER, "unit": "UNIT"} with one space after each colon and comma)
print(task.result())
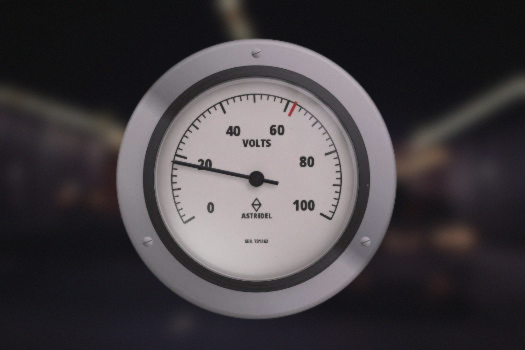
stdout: {"value": 18, "unit": "V"}
